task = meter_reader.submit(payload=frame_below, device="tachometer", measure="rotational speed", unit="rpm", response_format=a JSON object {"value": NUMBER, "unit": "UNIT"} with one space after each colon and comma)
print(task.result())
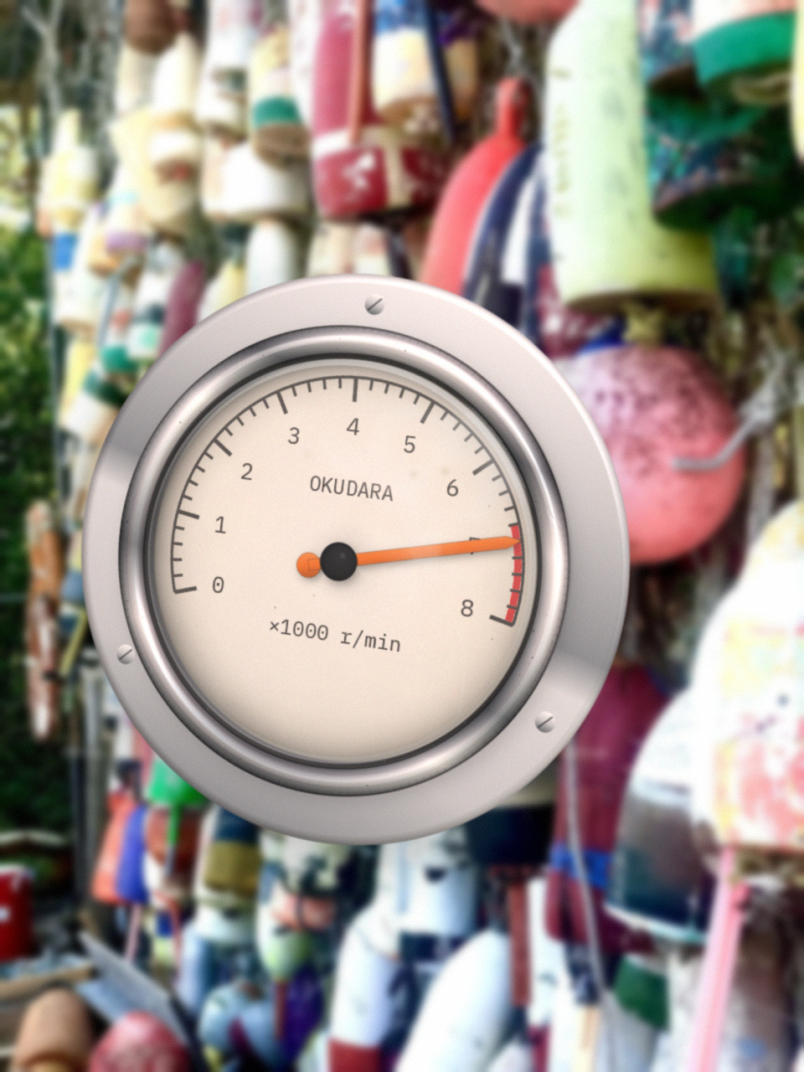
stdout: {"value": 7000, "unit": "rpm"}
